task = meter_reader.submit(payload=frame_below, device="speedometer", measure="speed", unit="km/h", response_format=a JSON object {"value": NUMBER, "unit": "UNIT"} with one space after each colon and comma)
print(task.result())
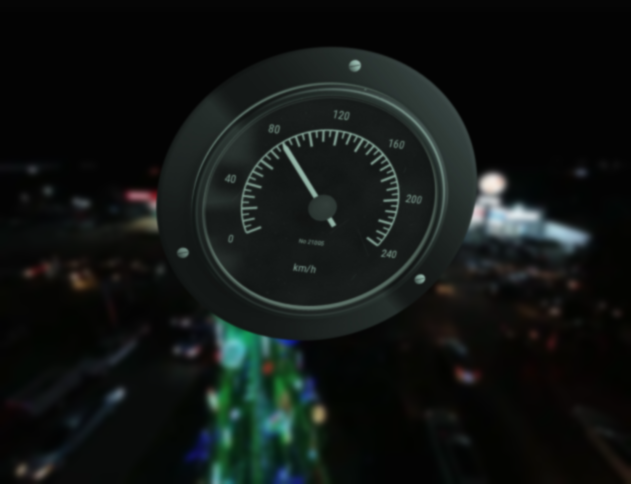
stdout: {"value": 80, "unit": "km/h"}
